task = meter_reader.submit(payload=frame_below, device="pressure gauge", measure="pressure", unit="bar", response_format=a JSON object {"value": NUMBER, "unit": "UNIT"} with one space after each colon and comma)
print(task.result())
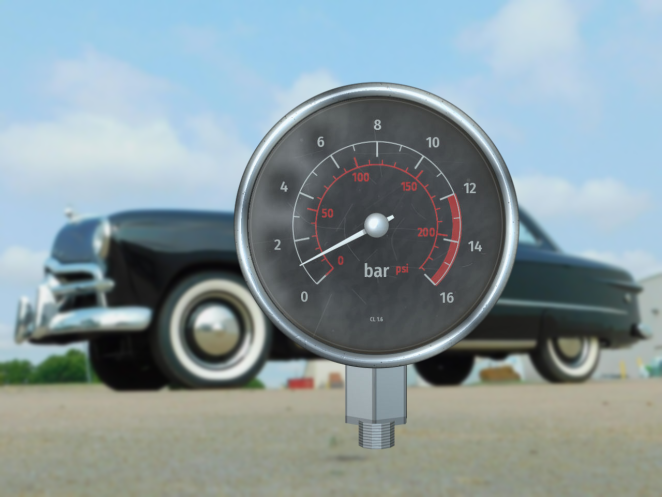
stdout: {"value": 1, "unit": "bar"}
